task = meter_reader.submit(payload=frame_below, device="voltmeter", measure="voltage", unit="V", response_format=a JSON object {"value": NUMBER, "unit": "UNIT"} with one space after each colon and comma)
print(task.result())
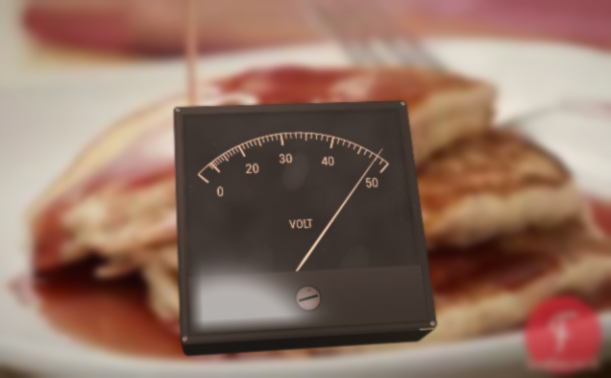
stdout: {"value": 48, "unit": "V"}
